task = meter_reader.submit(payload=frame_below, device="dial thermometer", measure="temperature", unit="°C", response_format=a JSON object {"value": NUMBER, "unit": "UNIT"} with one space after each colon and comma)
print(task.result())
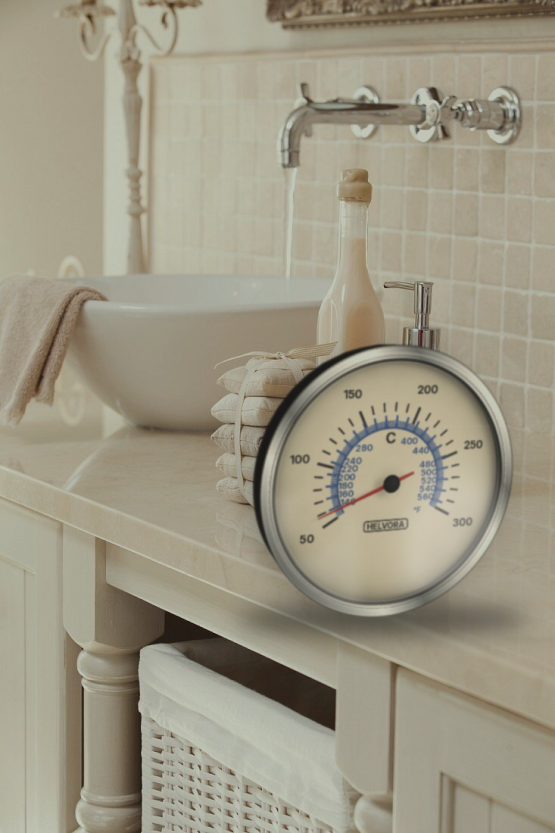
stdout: {"value": 60, "unit": "°C"}
